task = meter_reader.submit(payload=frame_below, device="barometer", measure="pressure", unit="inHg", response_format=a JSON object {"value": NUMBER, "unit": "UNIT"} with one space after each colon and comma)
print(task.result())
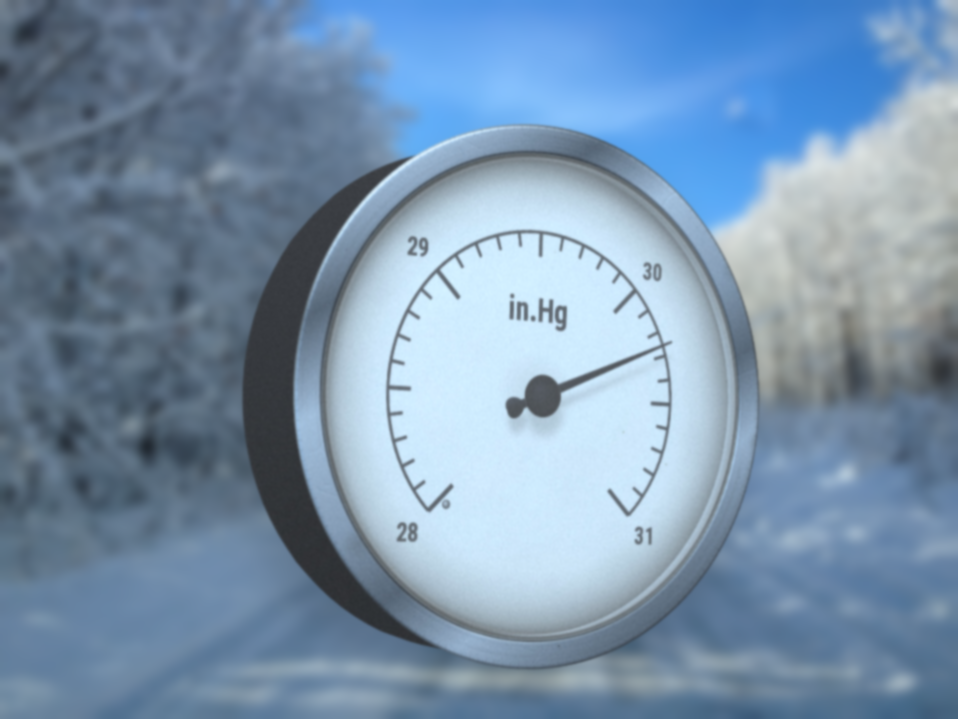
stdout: {"value": 30.25, "unit": "inHg"}
